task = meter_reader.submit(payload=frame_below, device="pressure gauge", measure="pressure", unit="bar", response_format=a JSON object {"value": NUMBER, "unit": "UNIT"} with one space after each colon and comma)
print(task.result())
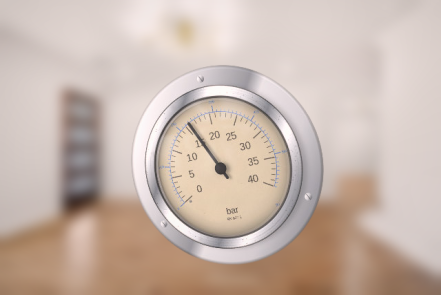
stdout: {"value": 16, "unit": "bar"}
